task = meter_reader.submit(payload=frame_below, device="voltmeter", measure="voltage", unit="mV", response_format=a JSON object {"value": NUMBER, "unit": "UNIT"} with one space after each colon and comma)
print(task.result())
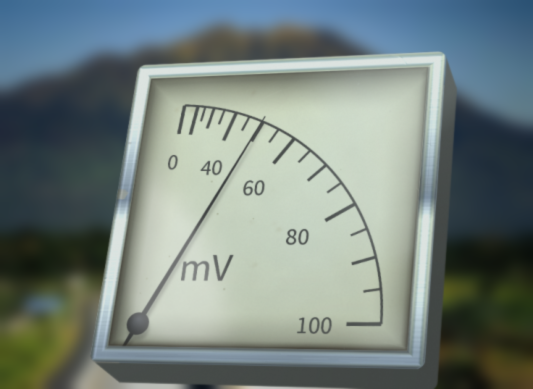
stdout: {"value": 50, "unit": "mV"}
